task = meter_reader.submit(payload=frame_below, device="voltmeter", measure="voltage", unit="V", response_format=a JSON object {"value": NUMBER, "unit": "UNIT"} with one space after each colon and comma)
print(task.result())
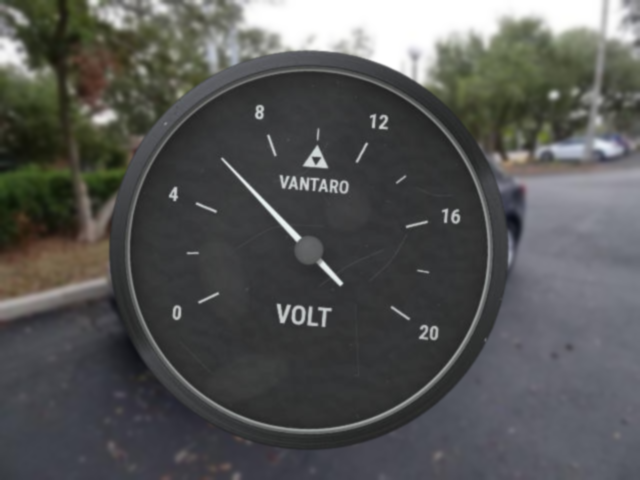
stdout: {"value": 6, "unit": "V"}
